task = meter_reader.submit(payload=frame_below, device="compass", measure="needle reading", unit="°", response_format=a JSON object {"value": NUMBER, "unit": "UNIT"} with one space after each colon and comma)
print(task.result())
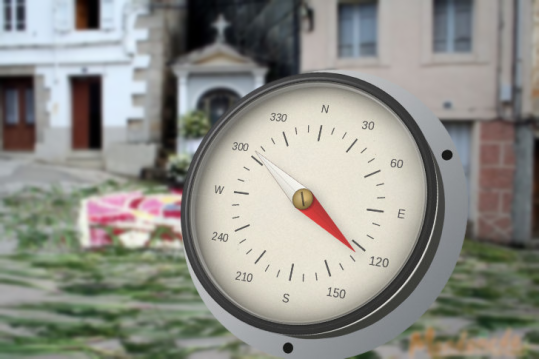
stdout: {"value": 125, "unit": "°"}
